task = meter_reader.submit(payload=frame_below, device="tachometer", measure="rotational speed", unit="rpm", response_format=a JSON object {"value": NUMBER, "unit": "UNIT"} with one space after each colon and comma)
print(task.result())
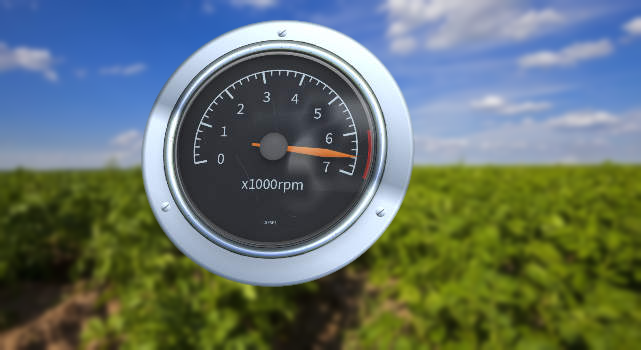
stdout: {"value": 6600, "unit": "rpm"}
